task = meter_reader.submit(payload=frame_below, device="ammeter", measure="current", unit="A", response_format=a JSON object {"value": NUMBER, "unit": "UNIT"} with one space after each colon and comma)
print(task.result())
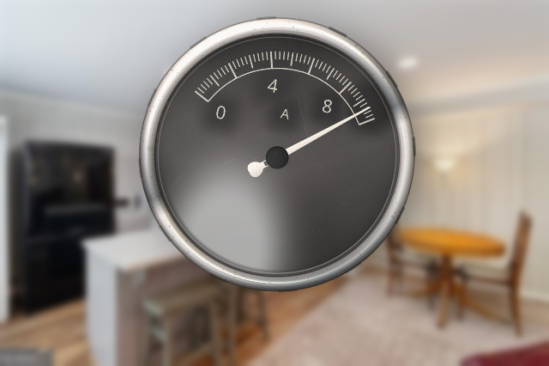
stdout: {"value": 9.4, "unit": "A"}
